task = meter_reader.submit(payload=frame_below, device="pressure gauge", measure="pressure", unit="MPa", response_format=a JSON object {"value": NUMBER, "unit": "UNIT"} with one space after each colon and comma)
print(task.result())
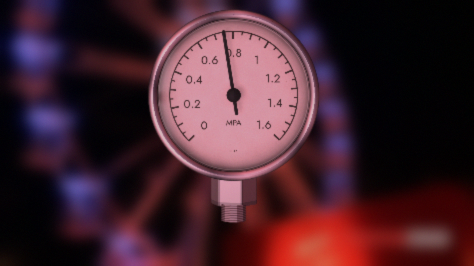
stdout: {"value": 0.75, "unit": "MPa"}
